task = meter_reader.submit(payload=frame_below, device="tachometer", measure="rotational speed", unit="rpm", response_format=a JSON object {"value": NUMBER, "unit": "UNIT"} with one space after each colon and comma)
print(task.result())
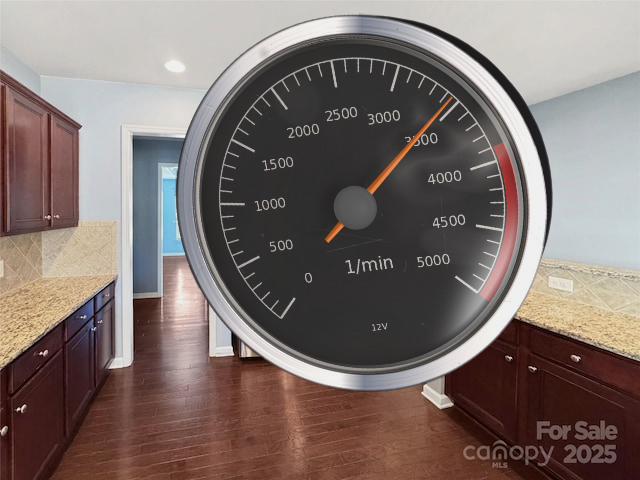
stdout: {"value": 3450, "unit": "rpm"}
